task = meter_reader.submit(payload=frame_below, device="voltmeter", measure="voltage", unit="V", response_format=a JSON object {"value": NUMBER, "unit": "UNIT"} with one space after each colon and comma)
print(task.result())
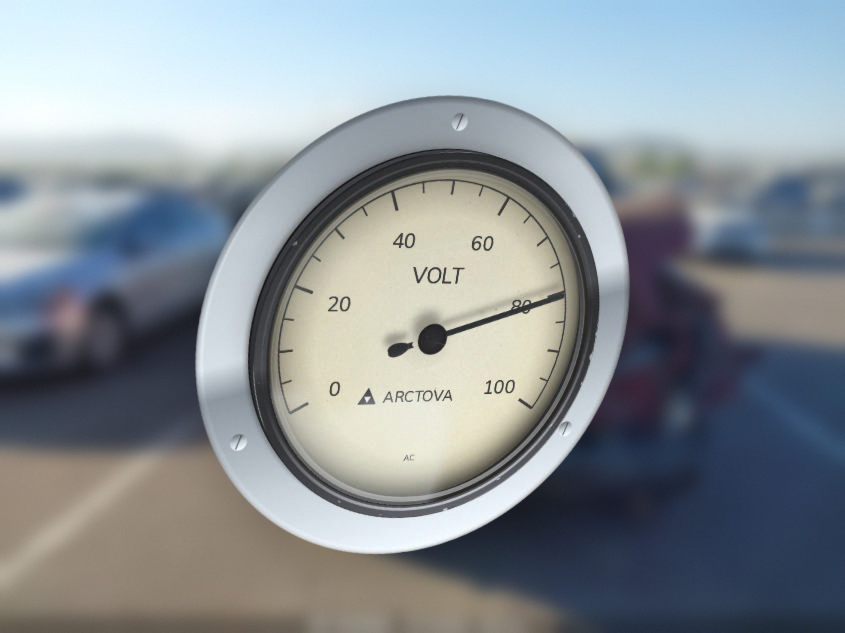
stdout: {"value": 80, "unit": "V"}
